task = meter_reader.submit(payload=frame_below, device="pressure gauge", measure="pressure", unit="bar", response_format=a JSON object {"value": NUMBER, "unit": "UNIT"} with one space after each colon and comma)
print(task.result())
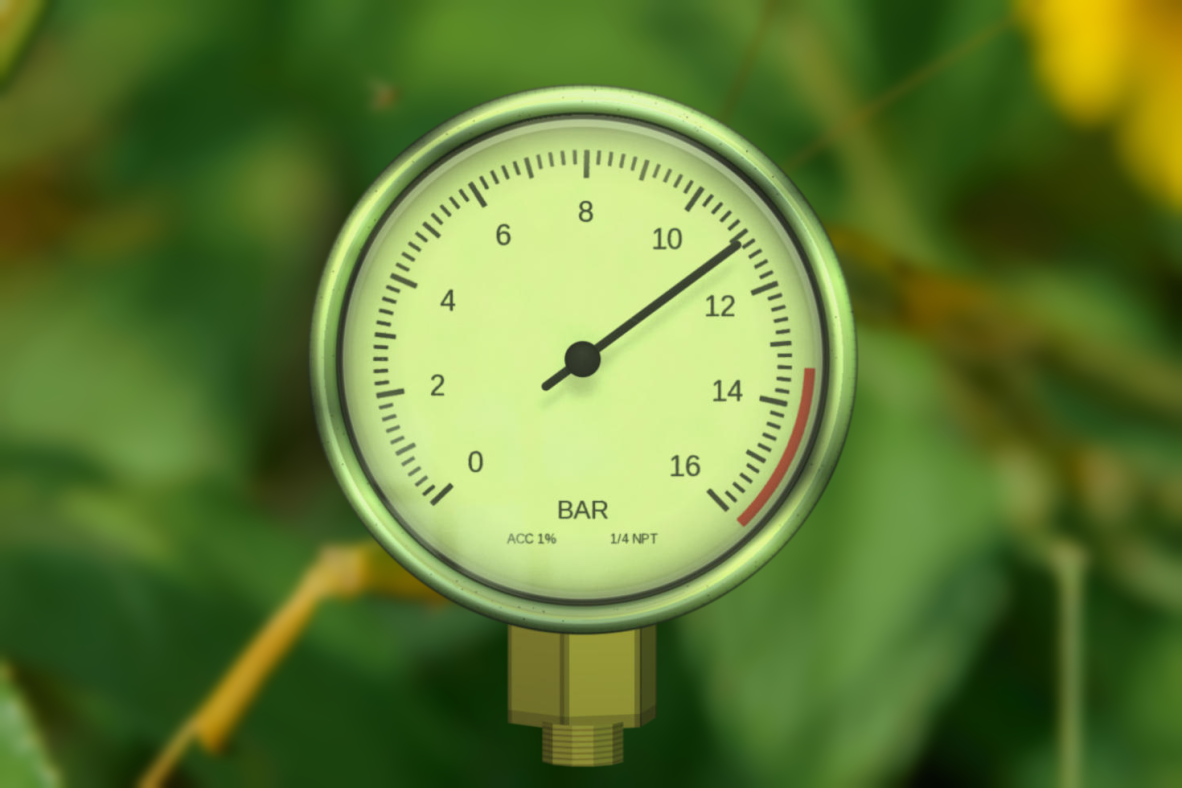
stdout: {"value": 11.1, "unit": "bar"}
